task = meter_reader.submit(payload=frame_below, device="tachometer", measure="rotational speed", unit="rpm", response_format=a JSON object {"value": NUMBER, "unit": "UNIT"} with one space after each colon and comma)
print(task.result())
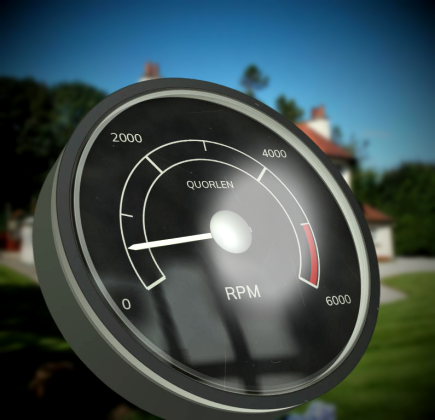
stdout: {"value": 500, "unit": "rpm"}
